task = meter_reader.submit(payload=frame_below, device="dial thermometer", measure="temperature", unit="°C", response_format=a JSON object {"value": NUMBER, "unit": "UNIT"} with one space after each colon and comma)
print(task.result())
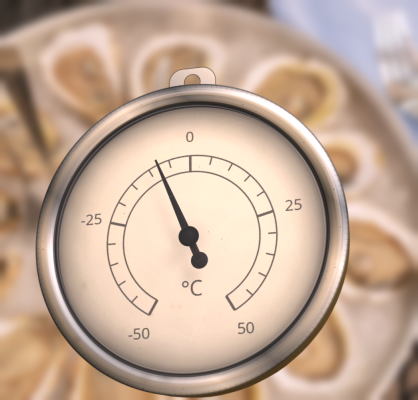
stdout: {"value": -7.5, "unit": "°C"}
